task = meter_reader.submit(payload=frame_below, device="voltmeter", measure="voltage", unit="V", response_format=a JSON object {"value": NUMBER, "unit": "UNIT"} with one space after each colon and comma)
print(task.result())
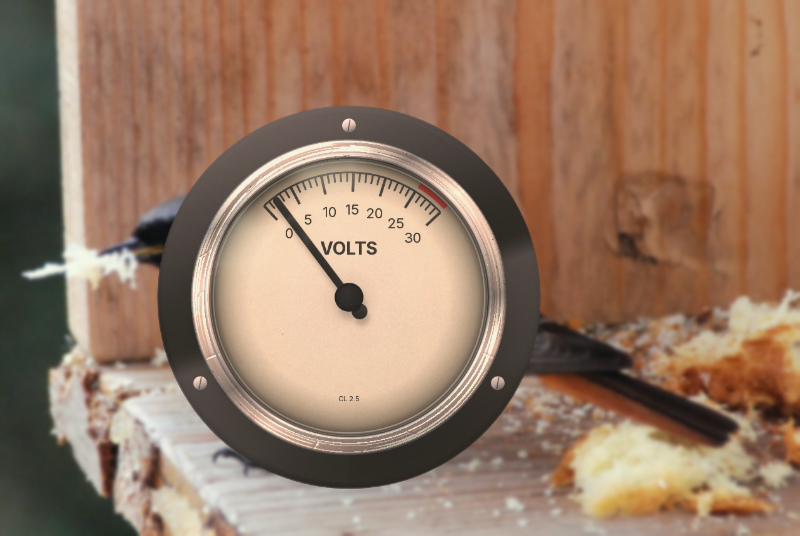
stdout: {"value": 2, "unit": "V"}
